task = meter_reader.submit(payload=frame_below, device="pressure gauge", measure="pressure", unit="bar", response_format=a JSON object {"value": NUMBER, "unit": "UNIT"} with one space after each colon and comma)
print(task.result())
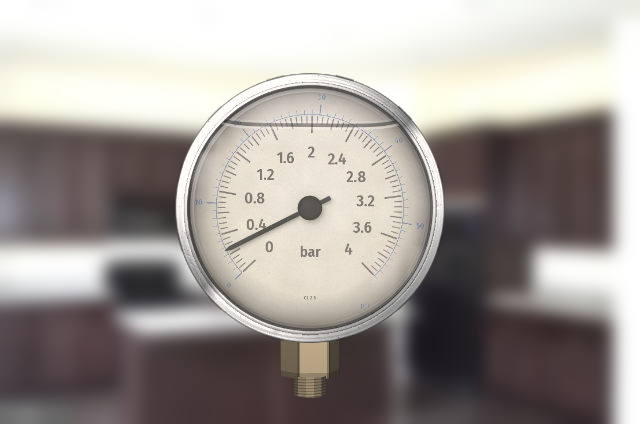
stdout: {"value": 0.25, "unit": "bar"}
